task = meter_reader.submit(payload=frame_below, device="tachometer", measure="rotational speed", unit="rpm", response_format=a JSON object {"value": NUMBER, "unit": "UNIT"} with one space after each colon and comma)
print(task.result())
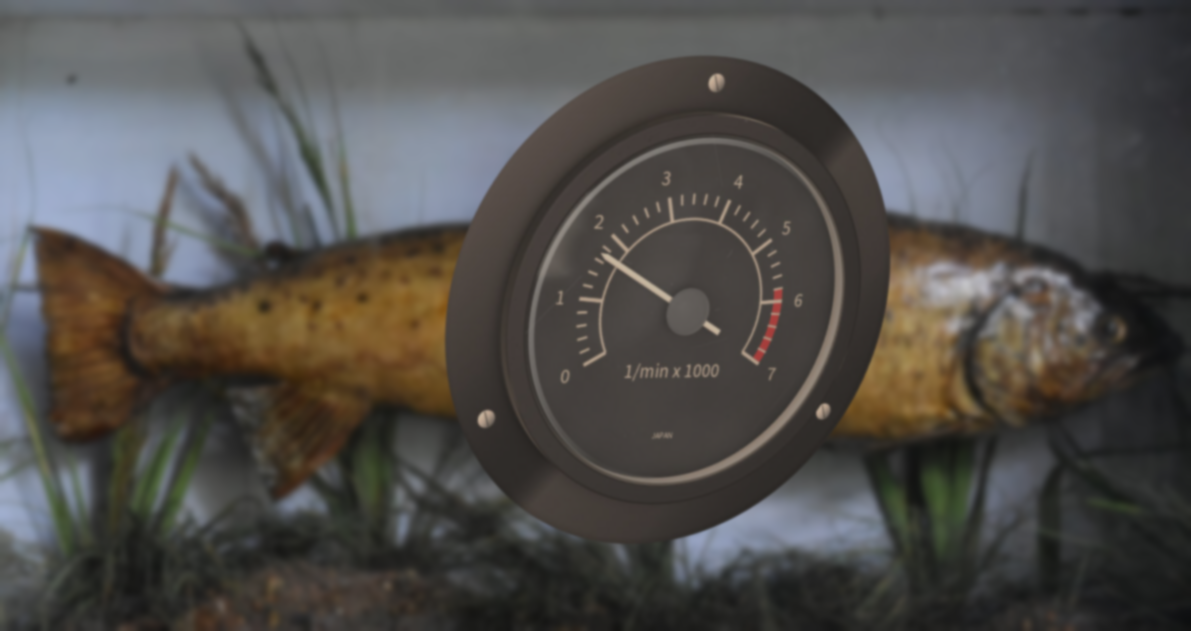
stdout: {"value": 1700, "unit": "rpm"}
